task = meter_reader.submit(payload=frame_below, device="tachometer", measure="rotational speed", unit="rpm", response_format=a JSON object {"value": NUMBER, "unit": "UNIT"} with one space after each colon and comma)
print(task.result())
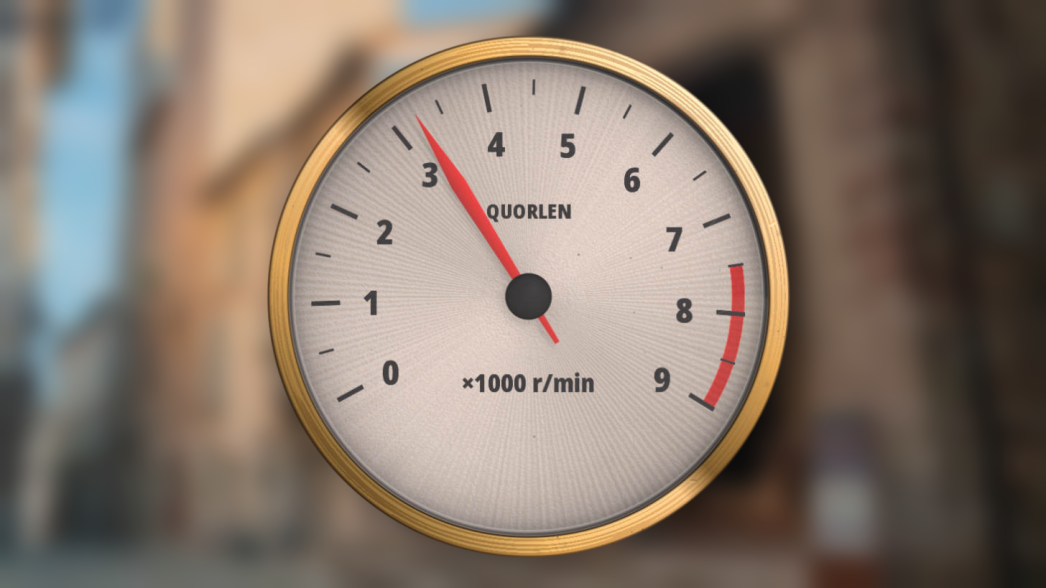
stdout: {"value": 3250, "unit": "rpm"}
